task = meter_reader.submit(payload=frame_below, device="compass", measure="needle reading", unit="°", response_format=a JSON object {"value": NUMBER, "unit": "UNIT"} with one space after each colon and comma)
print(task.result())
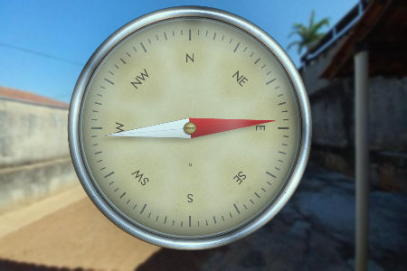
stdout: {"value": 85, "unit": "°"}
